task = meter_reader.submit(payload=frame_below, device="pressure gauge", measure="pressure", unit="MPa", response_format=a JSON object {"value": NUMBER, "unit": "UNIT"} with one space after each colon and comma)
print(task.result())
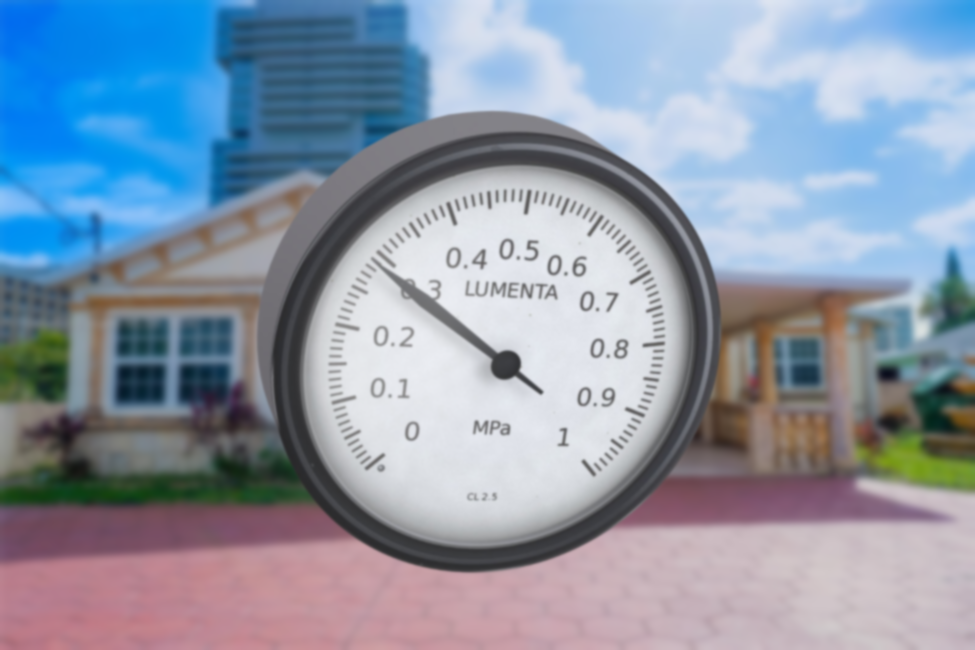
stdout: {"value": 0.29, "unit": "MPa"}
